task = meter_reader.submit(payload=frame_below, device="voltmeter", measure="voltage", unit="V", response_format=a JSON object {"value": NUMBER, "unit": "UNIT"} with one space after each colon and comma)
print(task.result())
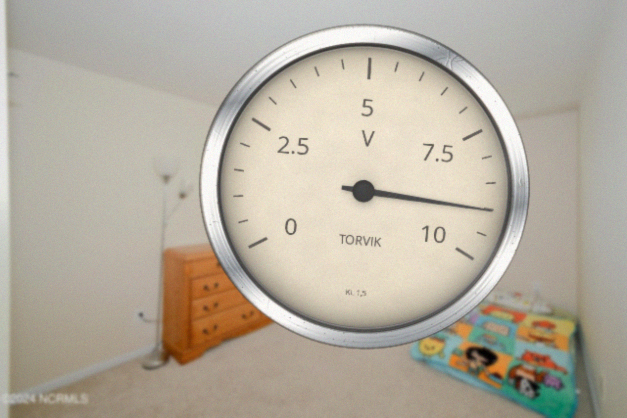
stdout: {"value": 9, "unit": "V"}
